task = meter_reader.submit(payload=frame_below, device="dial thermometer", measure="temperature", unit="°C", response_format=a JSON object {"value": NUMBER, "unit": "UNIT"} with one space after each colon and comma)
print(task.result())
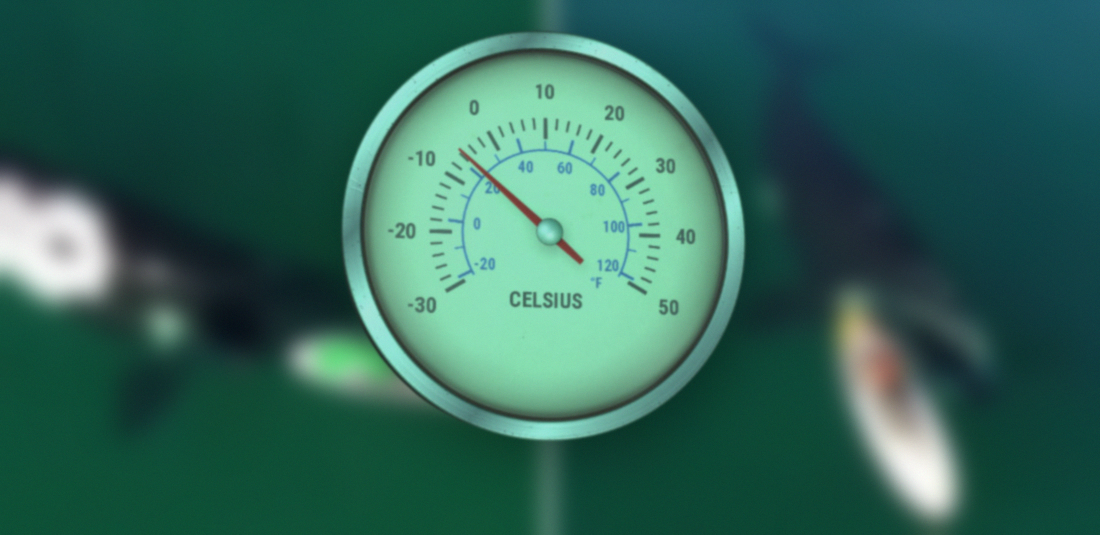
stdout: {"value": -6, "unit": "°C"}
